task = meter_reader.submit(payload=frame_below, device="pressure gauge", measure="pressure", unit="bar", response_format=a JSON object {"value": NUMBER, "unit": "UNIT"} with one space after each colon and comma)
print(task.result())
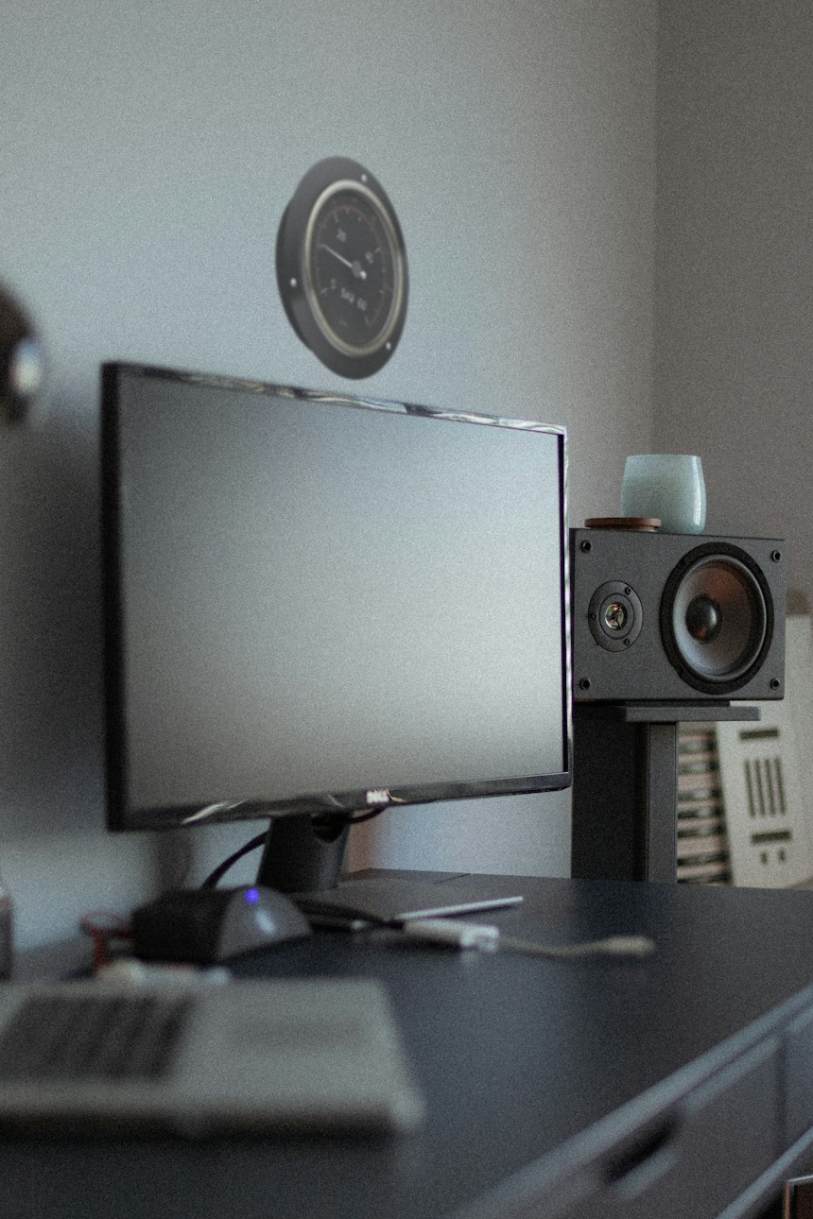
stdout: {"value": 10, "unit": "bar"}
